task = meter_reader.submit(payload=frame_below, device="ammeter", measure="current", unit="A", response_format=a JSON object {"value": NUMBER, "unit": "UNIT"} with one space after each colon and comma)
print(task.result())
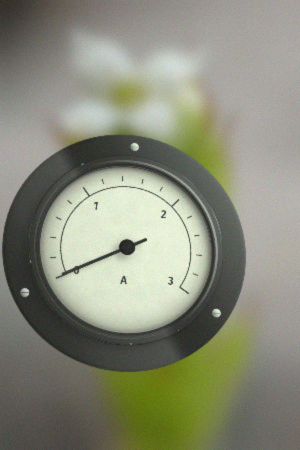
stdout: {"value": 0, "unit": "A"}
